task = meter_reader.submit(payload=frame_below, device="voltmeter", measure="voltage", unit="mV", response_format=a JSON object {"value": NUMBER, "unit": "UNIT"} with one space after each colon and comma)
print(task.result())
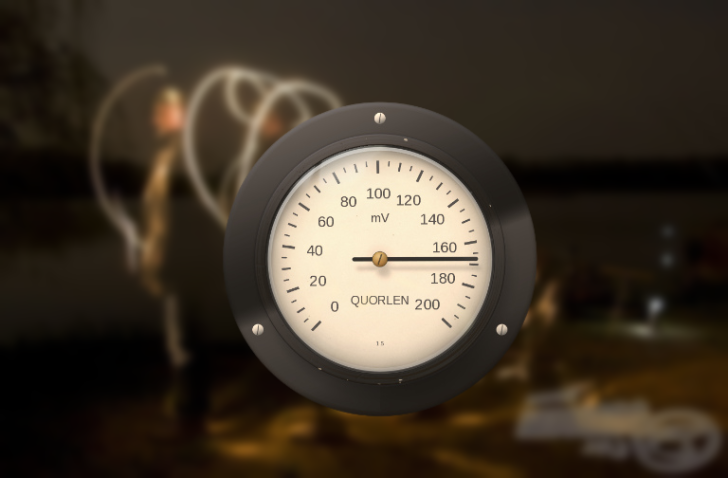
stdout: {"value": 167.5, "unit": "mV"}
